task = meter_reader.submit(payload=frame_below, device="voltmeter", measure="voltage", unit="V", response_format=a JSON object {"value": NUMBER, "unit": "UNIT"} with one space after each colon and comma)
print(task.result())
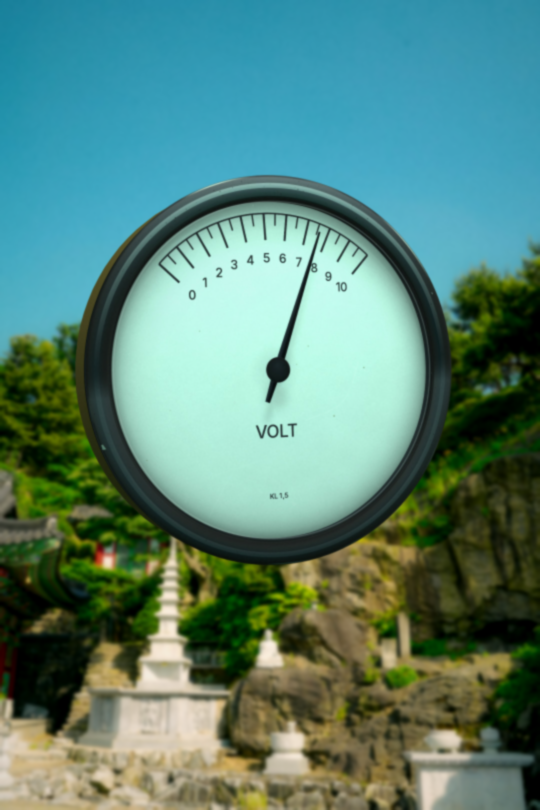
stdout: {"value": 7.5, "unit": "V"}
